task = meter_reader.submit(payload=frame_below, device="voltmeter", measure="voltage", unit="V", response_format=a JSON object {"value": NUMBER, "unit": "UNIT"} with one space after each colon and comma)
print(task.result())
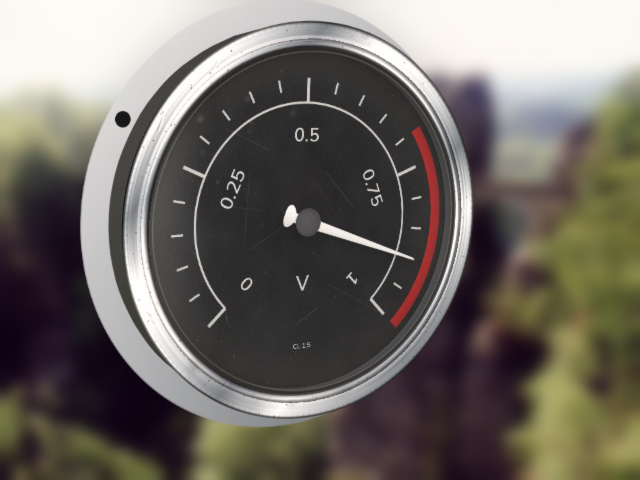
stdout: {"value": 0.9, "unit": "V"}
